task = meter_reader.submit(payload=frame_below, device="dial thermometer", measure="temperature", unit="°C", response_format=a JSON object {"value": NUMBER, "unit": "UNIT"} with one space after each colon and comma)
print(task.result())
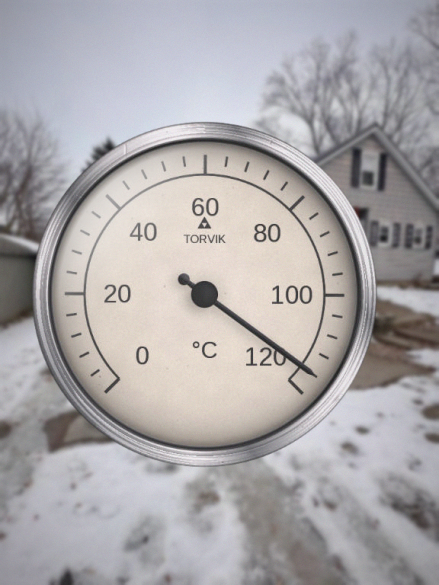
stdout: {"value": 116, "unit": "°C"}
